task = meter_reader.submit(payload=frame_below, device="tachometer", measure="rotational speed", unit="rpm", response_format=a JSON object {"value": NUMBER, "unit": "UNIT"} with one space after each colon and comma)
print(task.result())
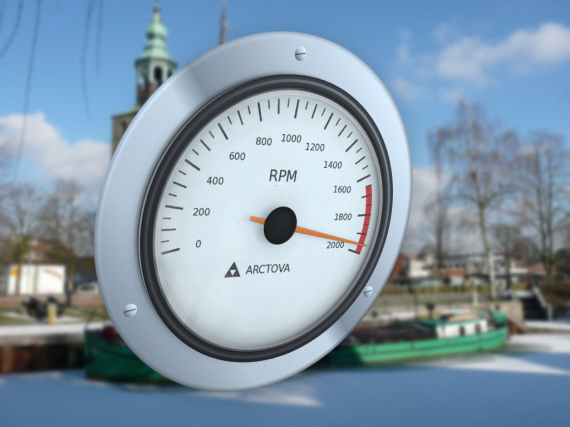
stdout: {"value": 1950, "unit": "rpm"}
